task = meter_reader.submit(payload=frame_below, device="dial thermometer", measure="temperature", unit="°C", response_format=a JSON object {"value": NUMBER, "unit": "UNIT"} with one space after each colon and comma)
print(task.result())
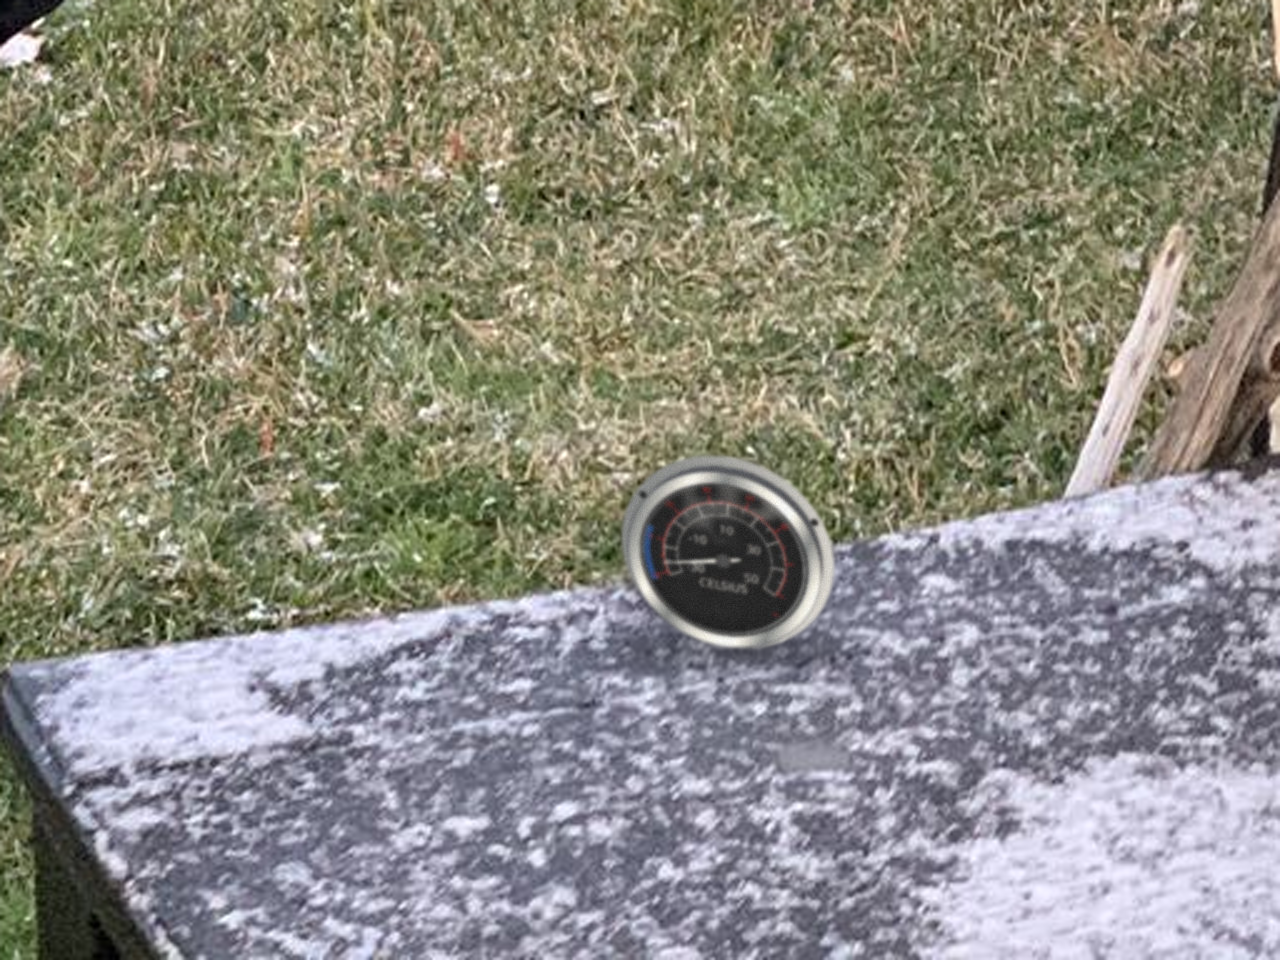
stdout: {"value": -25, "unit": "°C"}
